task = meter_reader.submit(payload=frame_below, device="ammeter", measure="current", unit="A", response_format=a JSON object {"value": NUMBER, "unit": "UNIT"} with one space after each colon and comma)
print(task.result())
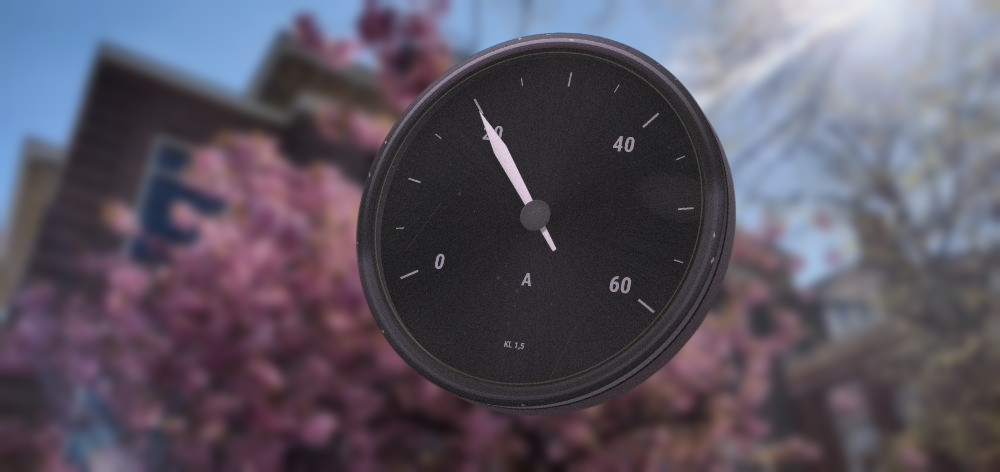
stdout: {"value": 20, "unit": "A"}
